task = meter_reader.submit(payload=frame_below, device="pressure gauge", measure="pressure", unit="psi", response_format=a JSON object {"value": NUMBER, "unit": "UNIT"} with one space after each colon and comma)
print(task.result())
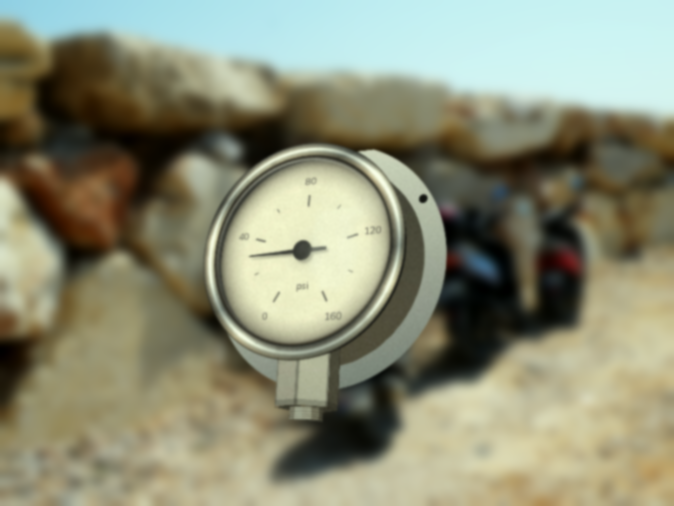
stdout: {"value": 30, "unit": "psi"}
